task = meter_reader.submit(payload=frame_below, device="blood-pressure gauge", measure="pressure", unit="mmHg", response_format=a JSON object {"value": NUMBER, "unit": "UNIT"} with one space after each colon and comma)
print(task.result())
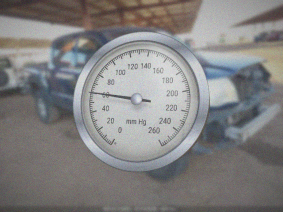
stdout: {"value": 60, "unit": "mmHg"}
